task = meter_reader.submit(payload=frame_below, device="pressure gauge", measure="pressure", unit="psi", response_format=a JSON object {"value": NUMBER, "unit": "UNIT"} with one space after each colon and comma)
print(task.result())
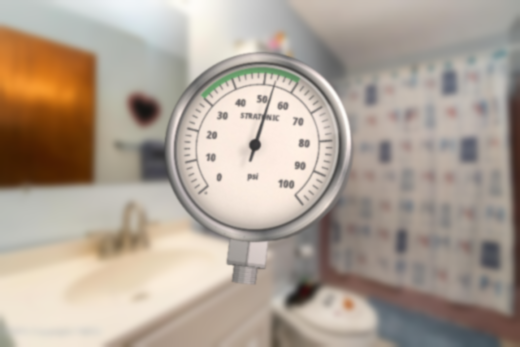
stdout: {"value": 54, "unit": "psi"}
